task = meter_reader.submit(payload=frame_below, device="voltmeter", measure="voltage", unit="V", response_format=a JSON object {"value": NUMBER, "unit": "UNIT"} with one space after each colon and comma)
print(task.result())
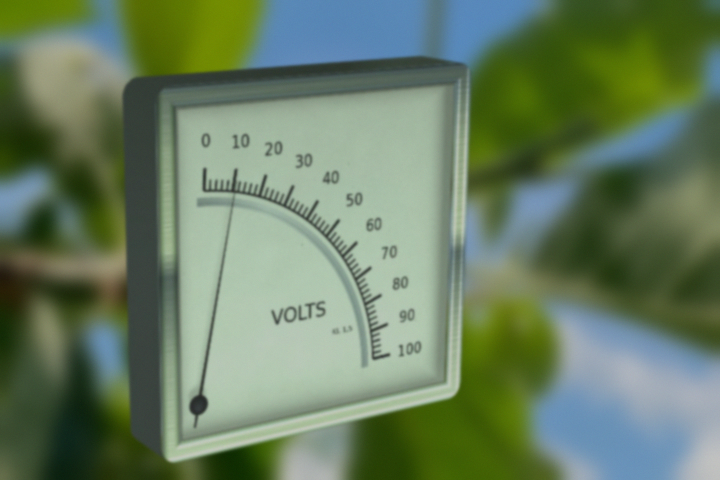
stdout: {"value": 10, "unit": "V"}
